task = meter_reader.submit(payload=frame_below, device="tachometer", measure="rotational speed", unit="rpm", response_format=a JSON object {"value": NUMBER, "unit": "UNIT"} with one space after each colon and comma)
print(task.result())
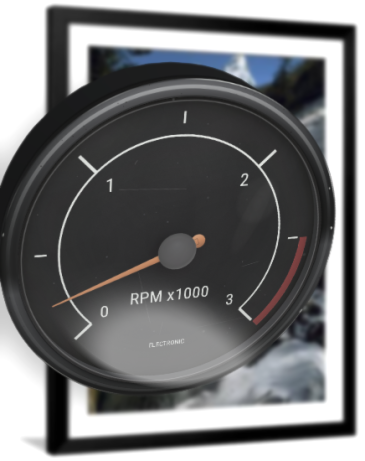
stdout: {"value": 250, "unit": "rpm"}
